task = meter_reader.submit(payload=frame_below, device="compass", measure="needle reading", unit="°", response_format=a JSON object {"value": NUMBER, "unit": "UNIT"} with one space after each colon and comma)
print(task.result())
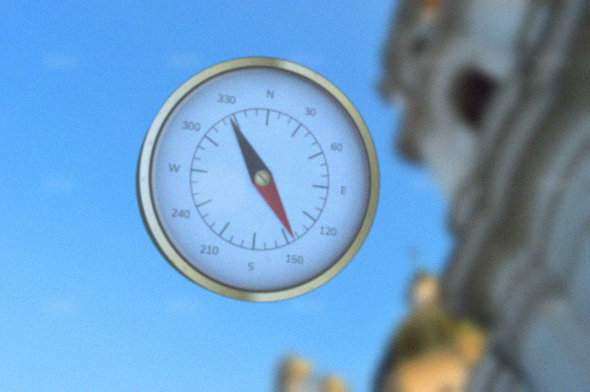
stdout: {"value": 145, "unit": "°"}
